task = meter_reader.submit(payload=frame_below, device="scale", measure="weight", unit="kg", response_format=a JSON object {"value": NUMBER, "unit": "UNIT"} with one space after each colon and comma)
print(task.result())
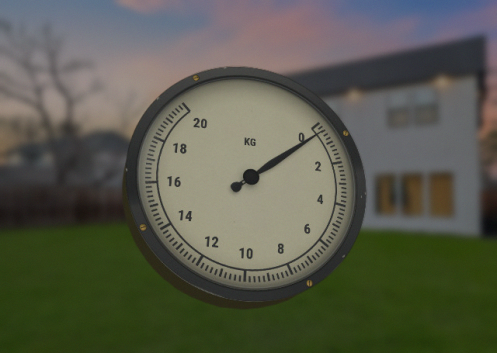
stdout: {"value": 0.4, "unit": "kg"}
